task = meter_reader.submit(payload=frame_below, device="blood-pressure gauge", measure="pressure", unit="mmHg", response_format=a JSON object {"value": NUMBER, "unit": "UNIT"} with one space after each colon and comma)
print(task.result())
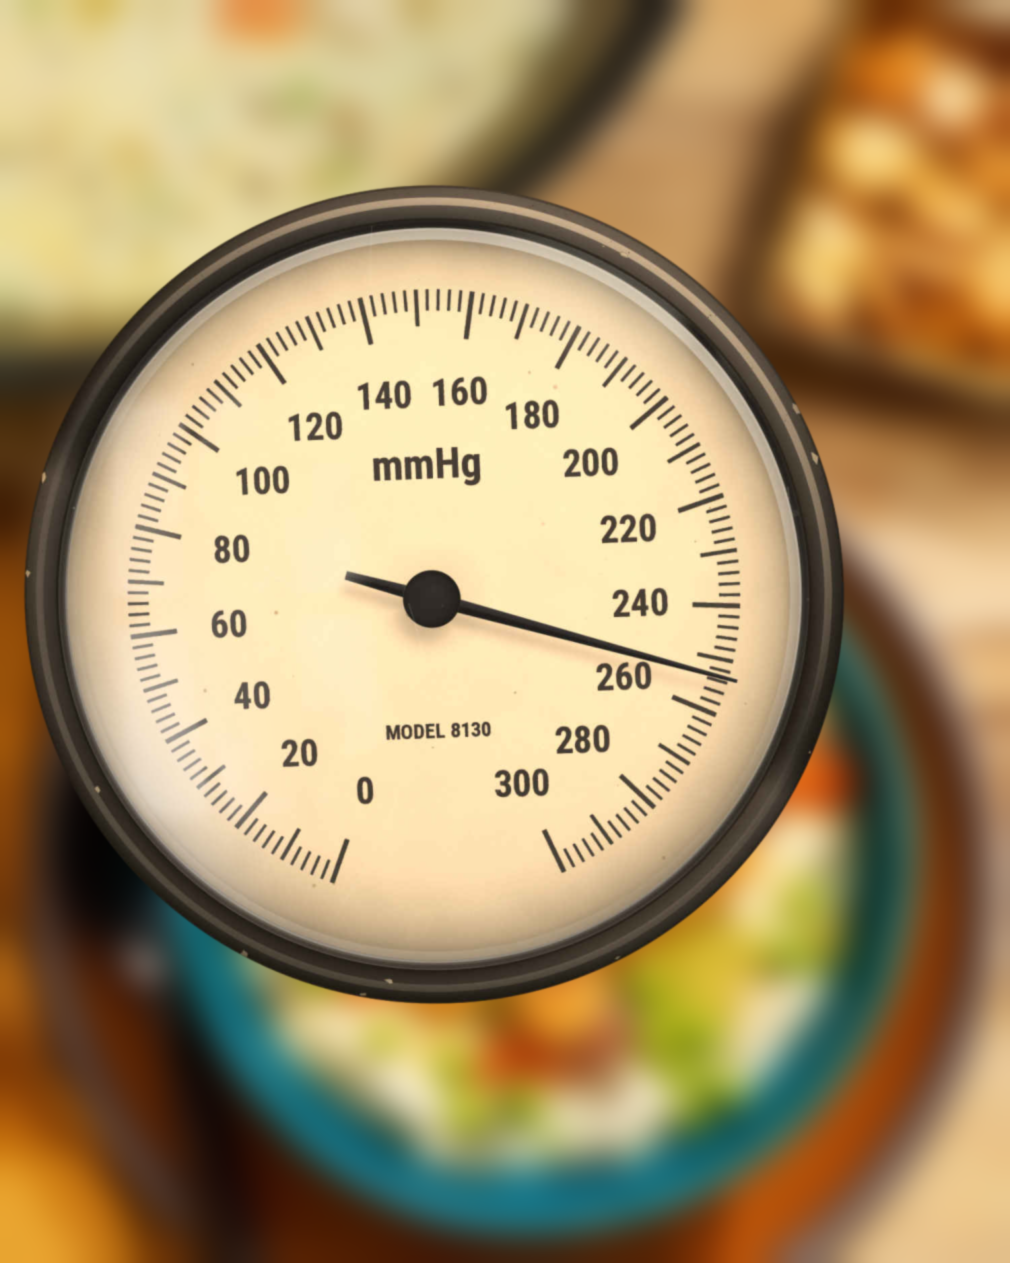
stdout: {"value": 253, "unit": "mmHg"}
